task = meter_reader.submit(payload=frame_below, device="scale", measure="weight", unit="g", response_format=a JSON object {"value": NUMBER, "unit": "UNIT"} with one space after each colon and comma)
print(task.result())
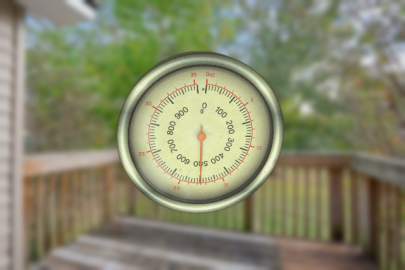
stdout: {"value": 500, "unit": "g"}
